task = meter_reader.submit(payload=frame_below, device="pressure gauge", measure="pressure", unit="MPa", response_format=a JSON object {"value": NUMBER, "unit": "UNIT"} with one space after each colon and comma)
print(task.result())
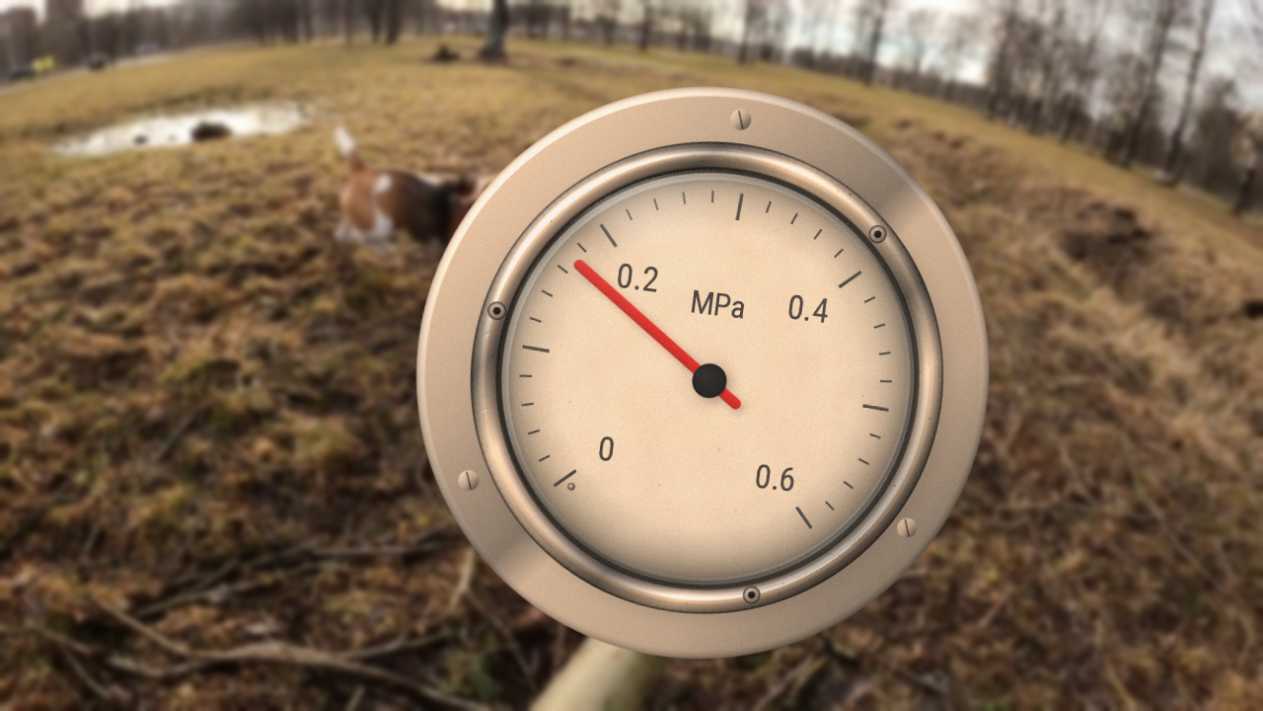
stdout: {"value": 0.17, "unit": "MPa"}
